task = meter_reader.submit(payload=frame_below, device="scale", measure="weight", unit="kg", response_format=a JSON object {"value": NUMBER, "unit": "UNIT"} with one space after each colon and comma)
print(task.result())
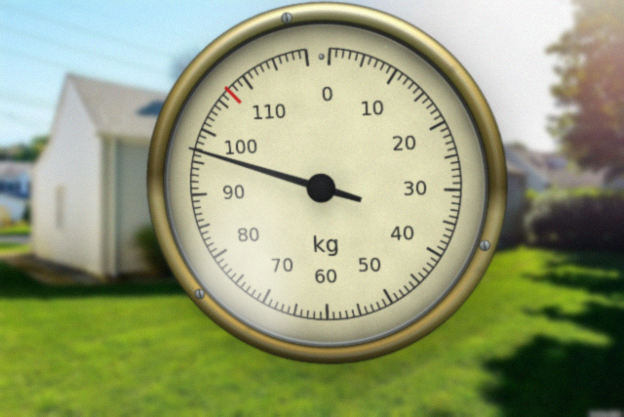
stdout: {"value": 97, "unit": "kg"}
